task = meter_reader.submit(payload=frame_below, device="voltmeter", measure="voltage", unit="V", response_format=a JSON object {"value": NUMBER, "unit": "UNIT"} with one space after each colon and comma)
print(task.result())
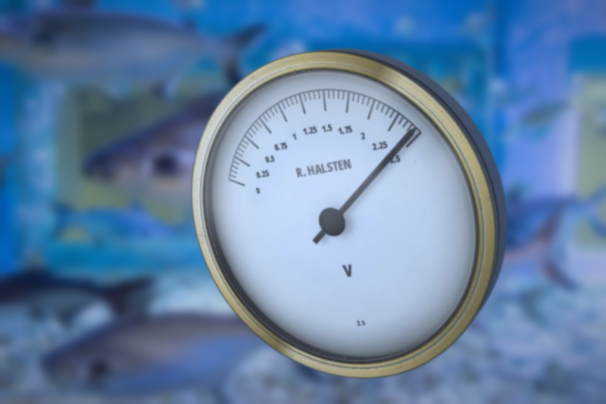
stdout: {"value": 2.45, "unit": "V"}
